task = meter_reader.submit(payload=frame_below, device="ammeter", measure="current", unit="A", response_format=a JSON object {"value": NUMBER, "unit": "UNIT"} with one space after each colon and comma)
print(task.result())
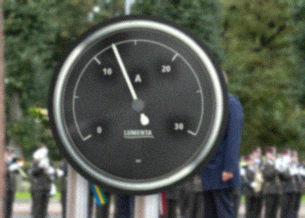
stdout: {"value": 12.5, "unit": "A"}
